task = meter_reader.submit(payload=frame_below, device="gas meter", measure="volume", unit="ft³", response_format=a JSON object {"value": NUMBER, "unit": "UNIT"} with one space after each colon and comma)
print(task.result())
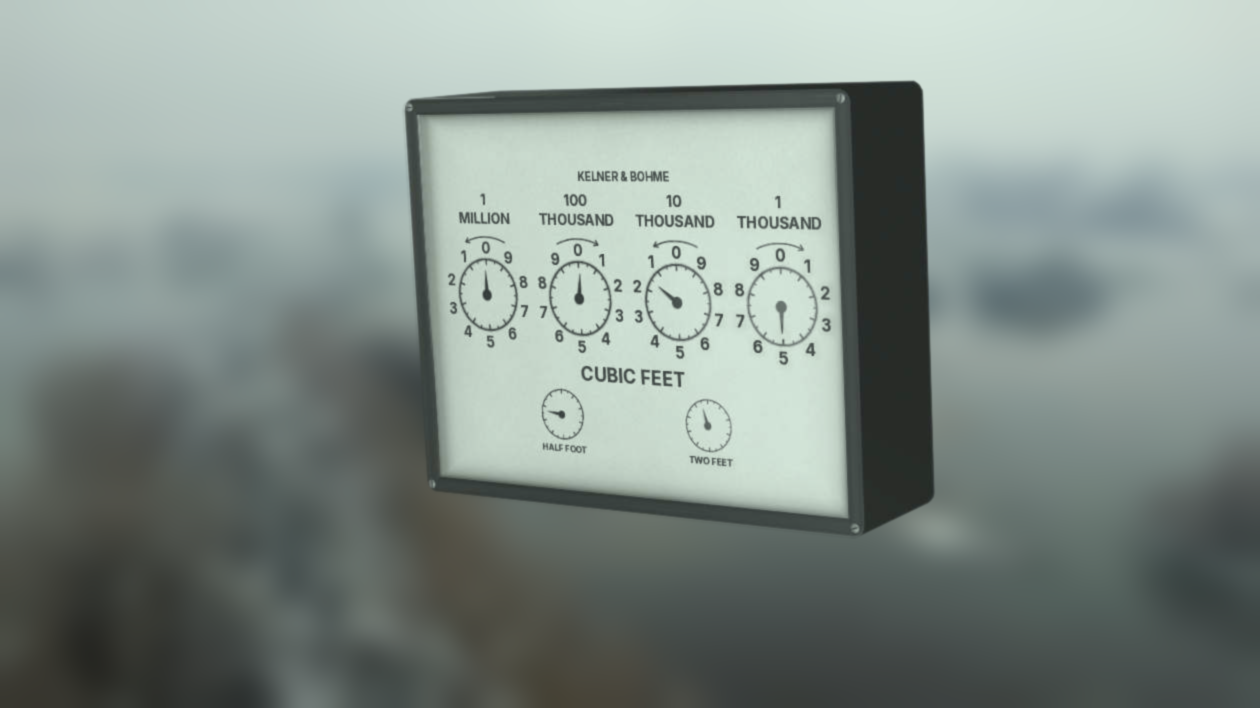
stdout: {"value": 1500, "unit": "ft³"}
